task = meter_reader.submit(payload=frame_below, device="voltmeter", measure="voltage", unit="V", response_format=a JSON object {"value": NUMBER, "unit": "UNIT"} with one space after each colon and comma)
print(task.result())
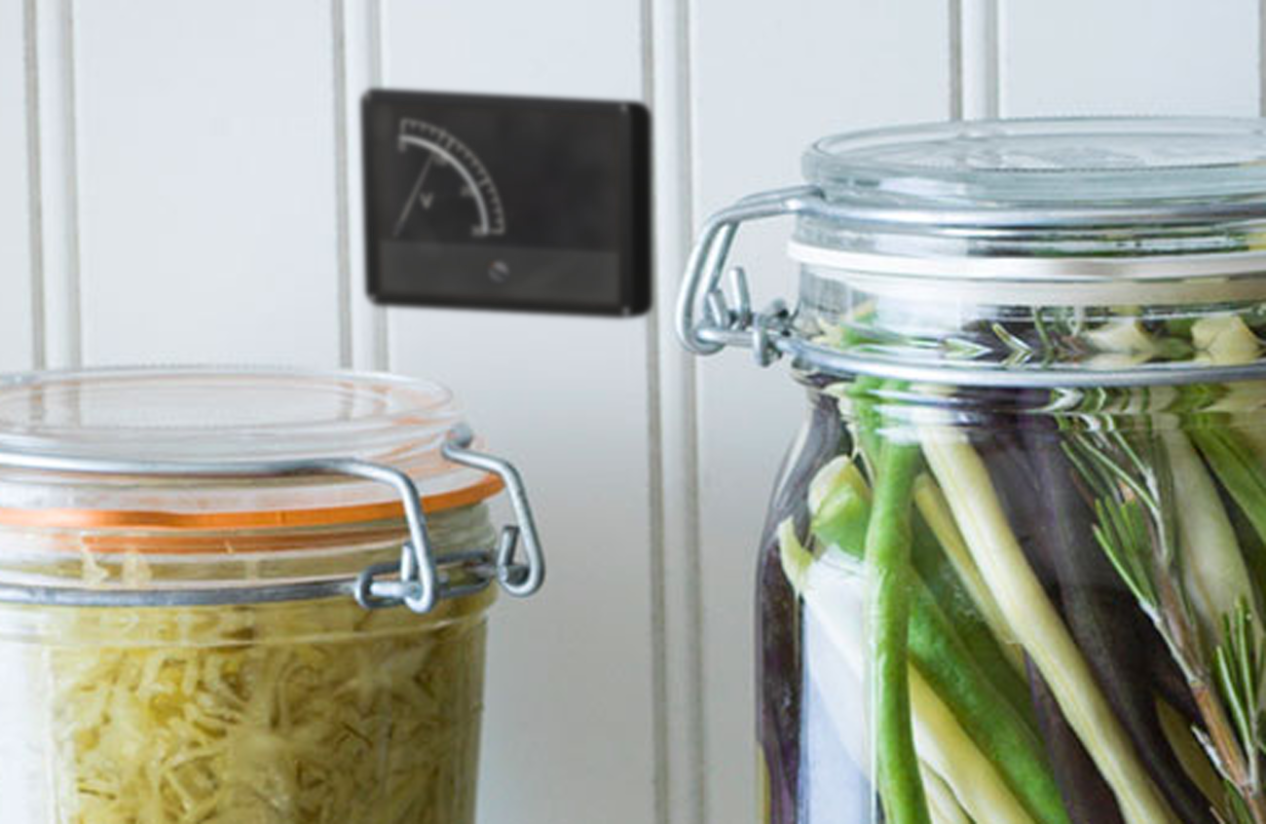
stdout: {"value": 8, "unit": "V"}
